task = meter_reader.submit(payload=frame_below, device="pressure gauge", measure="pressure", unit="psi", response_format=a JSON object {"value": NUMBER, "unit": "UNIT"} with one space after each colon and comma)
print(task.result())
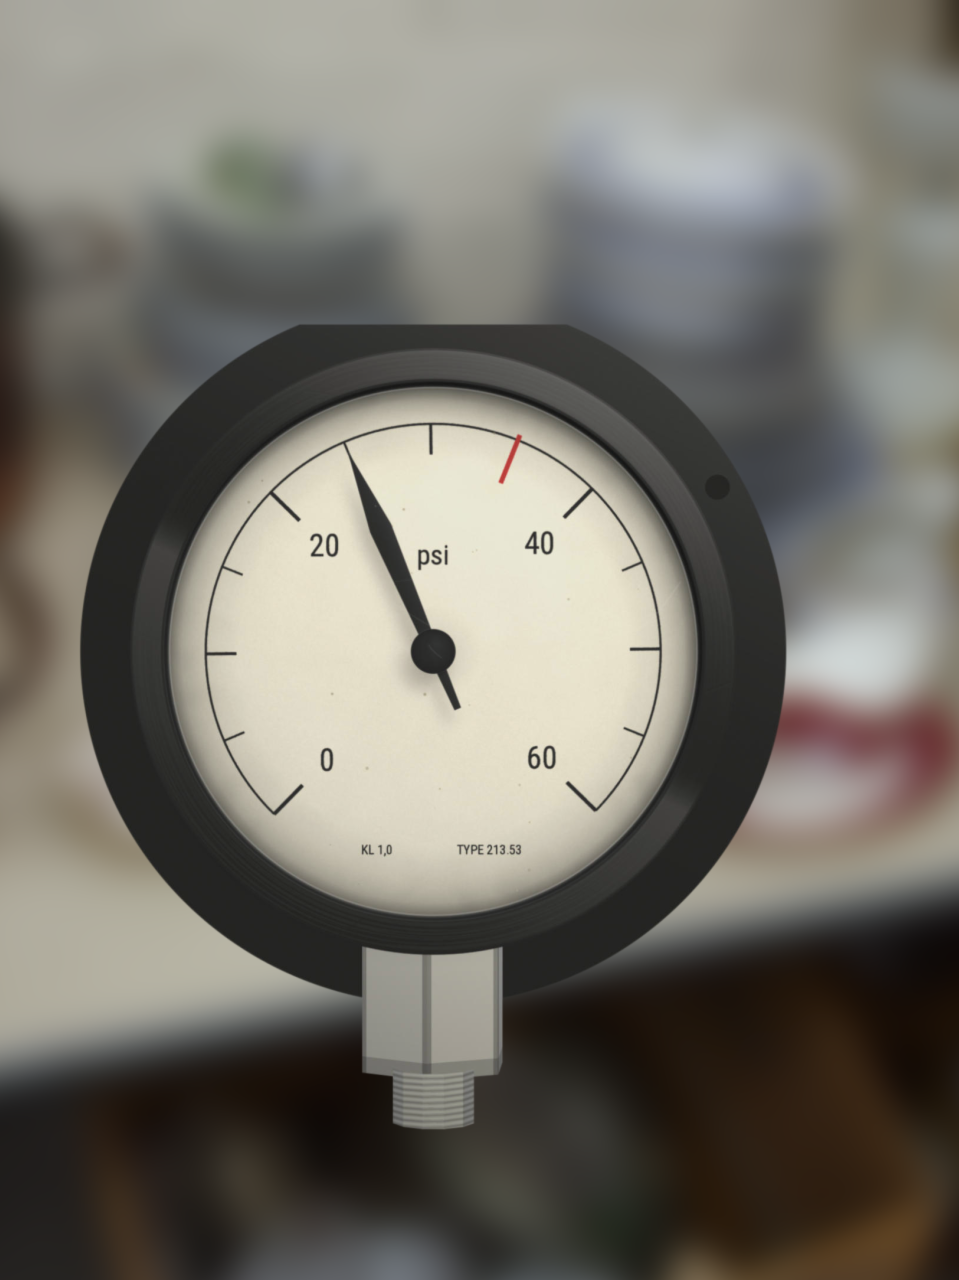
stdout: {"value": 25, "unit": "psi"}
